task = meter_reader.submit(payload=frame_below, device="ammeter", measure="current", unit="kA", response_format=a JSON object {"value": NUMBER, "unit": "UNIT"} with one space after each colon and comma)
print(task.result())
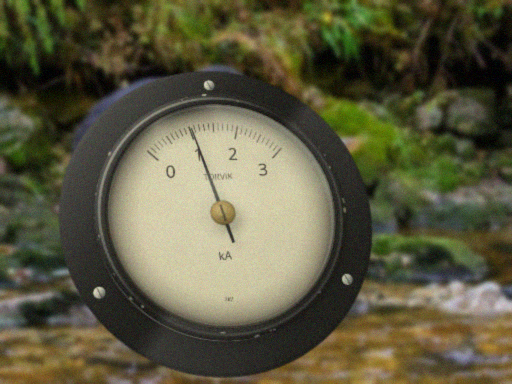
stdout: {"value": 1, "unit": "kA"}
